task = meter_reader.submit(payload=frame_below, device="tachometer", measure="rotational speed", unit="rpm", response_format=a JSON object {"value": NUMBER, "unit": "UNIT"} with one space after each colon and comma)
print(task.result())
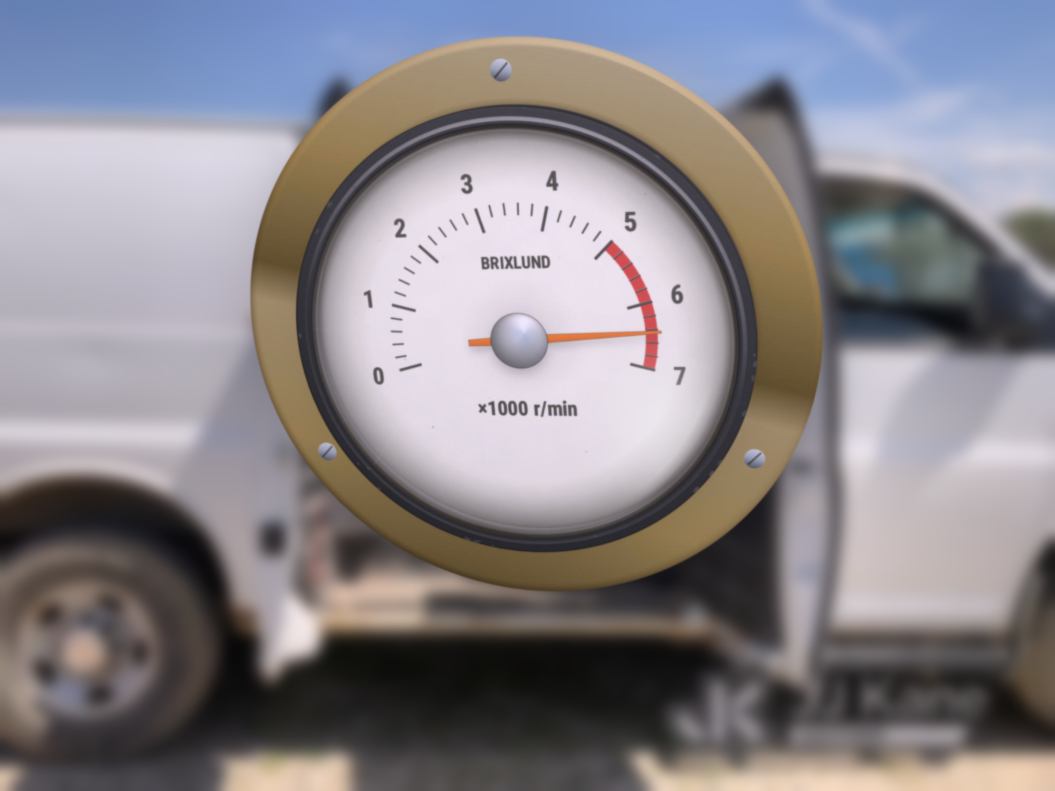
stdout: {"value": 6400, "unit": "rpm"}
